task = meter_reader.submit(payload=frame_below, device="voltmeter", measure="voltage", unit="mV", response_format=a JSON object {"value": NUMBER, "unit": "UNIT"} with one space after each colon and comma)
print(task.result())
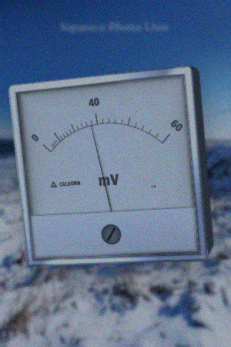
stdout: {"value": 38, "unit": "mV"}
